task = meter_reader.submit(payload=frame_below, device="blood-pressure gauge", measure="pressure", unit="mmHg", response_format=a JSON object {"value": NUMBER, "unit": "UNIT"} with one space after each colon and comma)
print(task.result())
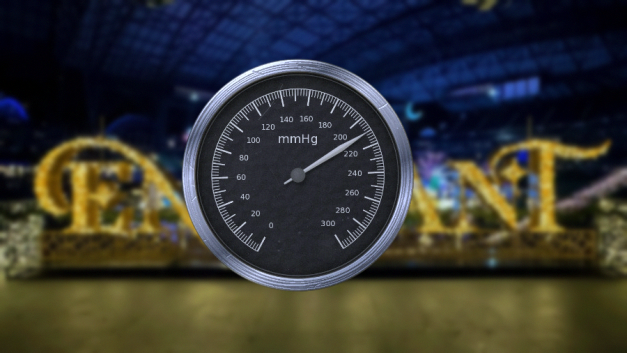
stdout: {"value": 210, "unit": "mmHg"}
